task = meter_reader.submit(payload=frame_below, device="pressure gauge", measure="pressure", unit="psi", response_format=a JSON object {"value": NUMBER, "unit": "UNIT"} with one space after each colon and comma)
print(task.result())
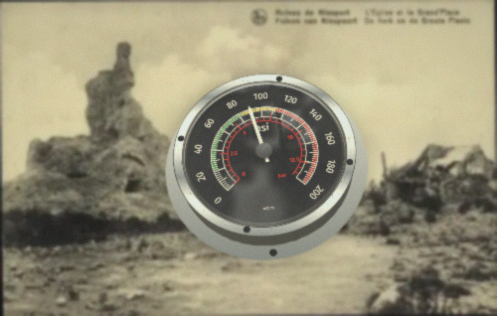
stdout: {"value": 90, "unit": "psi"}
